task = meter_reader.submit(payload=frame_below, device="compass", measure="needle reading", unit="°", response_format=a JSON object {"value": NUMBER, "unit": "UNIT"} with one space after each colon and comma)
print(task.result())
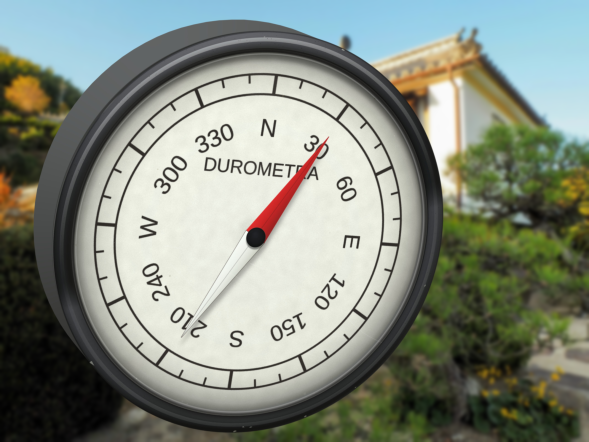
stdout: {"value": 30, "unit": "°"}
